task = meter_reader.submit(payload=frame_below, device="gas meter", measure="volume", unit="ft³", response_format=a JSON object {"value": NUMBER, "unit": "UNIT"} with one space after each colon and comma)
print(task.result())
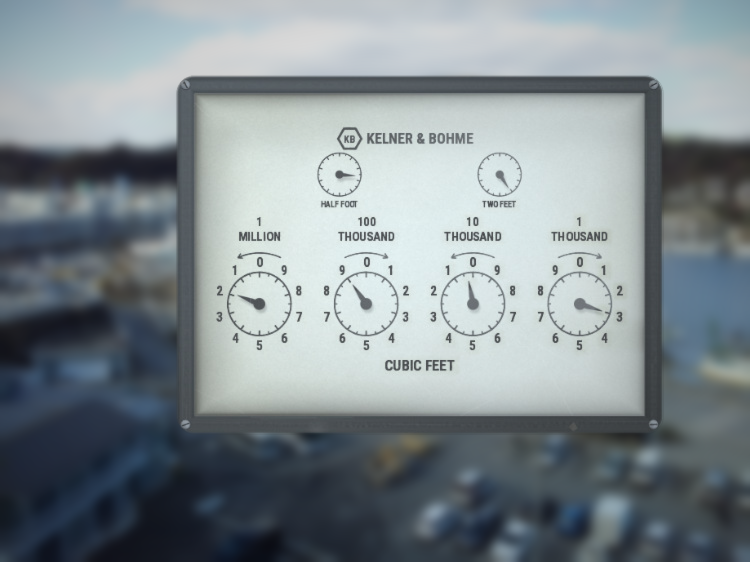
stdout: {"value": 190300, "unit": "ft³"}
